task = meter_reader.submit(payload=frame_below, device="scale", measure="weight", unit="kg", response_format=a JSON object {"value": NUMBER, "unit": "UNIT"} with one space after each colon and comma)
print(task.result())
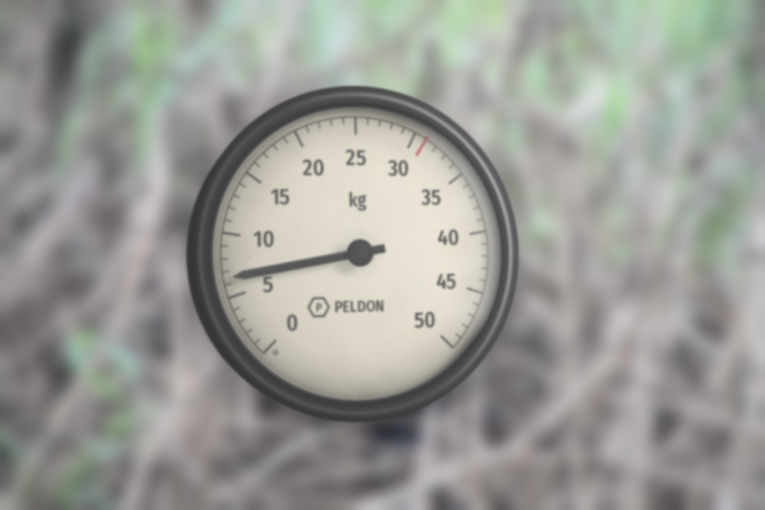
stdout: {"value": 6.5, "unit": "kg"}
